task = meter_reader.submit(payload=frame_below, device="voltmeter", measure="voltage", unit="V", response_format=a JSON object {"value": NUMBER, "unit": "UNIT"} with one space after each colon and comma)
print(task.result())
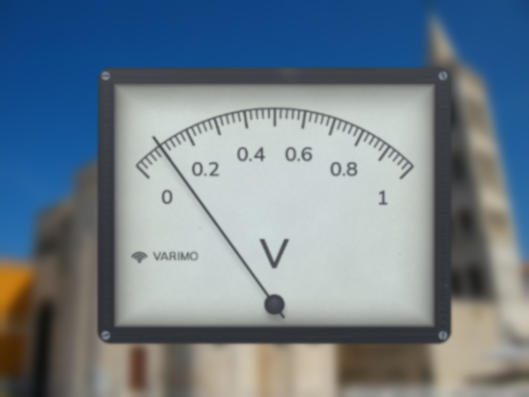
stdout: {"value": 0.1, "unit": "V"}
